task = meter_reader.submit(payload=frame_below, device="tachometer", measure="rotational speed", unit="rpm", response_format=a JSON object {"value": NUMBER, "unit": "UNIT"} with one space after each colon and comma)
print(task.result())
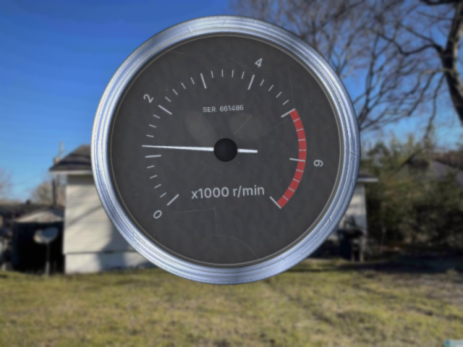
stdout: {"value": 1200, "unit": "rpm"}
